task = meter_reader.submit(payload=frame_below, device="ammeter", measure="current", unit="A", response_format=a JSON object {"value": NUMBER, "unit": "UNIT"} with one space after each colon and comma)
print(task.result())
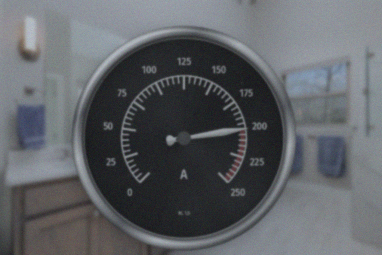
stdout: {"value": 200, "unit": "A"}
